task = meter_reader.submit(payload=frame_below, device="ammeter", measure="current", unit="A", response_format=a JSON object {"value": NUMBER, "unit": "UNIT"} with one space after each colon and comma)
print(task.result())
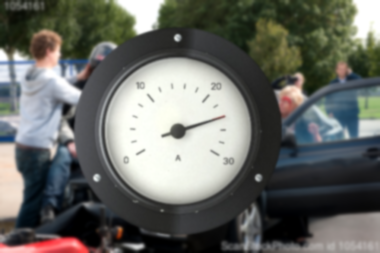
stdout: {"value": 24, "unit": "A"}
